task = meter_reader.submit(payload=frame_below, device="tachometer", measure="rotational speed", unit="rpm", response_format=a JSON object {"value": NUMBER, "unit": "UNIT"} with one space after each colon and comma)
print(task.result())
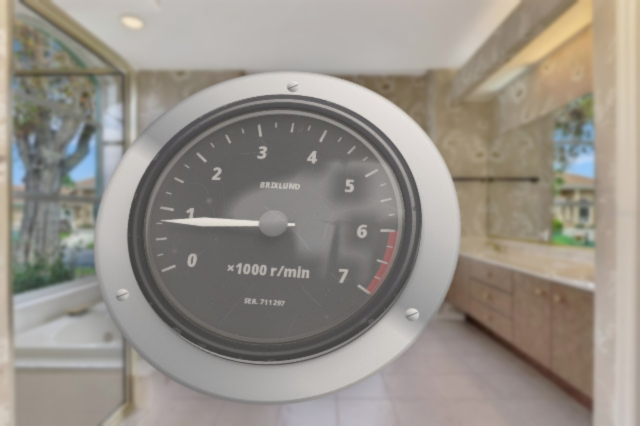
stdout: {"value": 750, "unit": "rpm"}
